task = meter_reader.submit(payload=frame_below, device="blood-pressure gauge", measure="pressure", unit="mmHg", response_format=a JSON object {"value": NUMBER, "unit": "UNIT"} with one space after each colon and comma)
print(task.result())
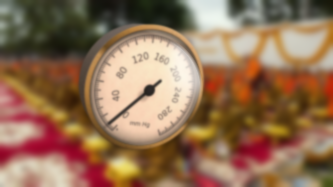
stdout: {"value": 10, "unit": "mmHg"}
